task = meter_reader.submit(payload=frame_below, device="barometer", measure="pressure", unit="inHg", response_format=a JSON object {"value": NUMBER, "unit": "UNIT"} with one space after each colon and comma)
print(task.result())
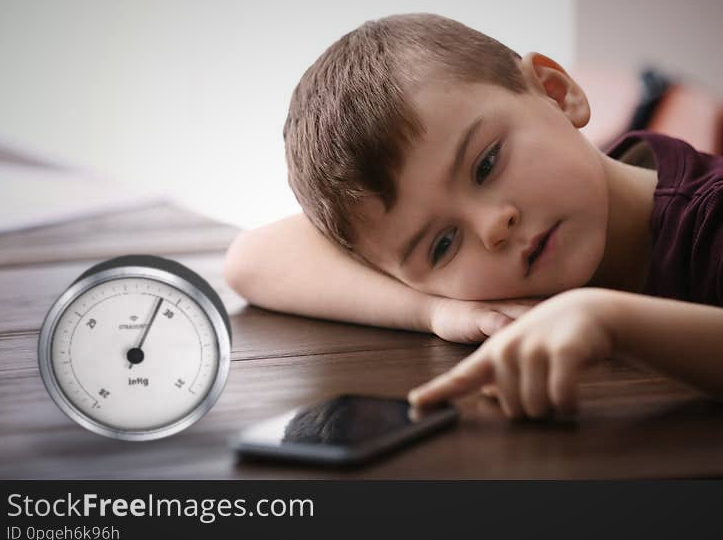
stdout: {"value": 29.85, "unit": "inHg"}
